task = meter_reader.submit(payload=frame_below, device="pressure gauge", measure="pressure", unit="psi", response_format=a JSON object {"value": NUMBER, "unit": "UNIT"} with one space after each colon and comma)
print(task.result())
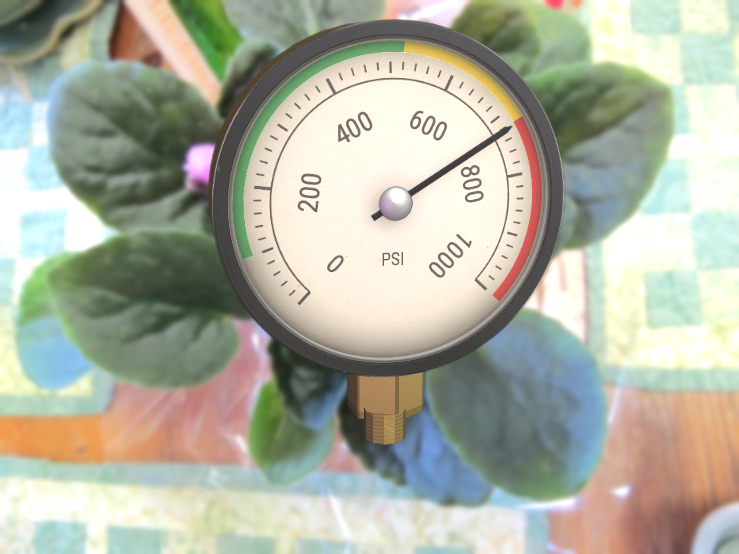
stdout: {"value": 720, "unit": "psi"}
